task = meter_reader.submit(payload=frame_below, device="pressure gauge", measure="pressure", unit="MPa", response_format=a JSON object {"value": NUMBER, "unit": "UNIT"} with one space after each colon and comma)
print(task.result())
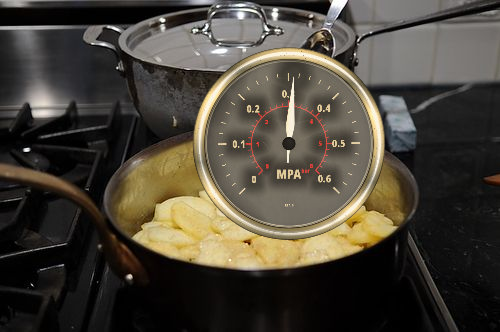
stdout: {"value": 0.31, "unit": "MPa"}
